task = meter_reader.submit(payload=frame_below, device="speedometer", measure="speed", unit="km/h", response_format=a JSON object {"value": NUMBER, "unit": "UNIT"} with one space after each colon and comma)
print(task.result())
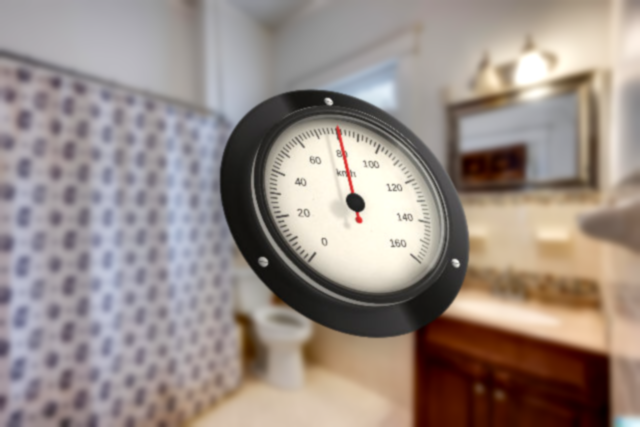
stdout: {"value": 80, "unit": "km/h"}
